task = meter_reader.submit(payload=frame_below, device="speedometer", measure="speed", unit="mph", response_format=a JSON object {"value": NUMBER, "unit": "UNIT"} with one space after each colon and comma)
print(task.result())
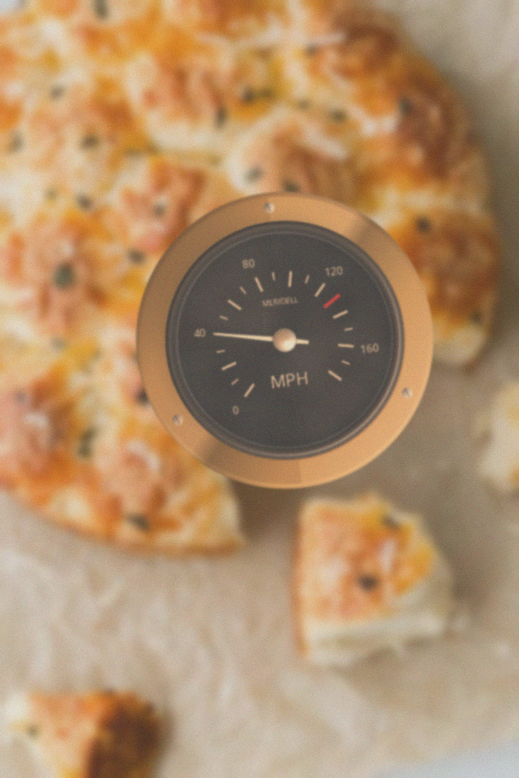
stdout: {"value": 40, "unit": "mph"}
